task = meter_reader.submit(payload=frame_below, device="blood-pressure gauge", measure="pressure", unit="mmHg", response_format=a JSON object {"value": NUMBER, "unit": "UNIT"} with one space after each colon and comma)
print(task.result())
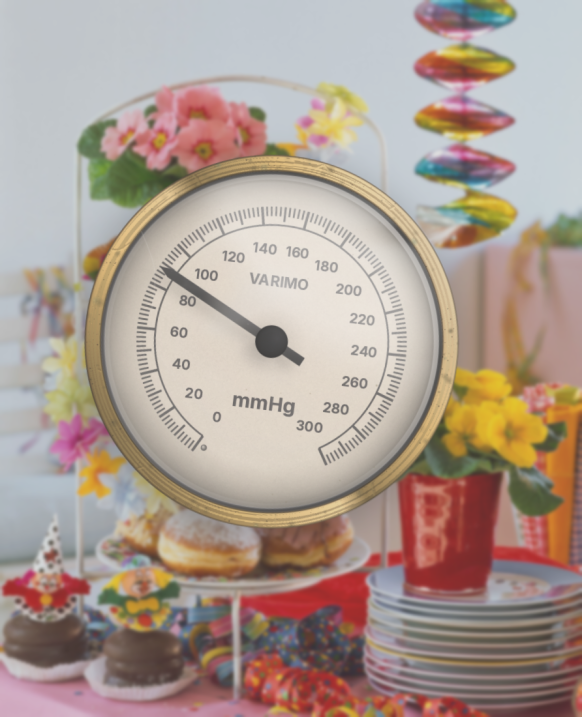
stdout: {"value": 88, "unit": "mmHg"}
